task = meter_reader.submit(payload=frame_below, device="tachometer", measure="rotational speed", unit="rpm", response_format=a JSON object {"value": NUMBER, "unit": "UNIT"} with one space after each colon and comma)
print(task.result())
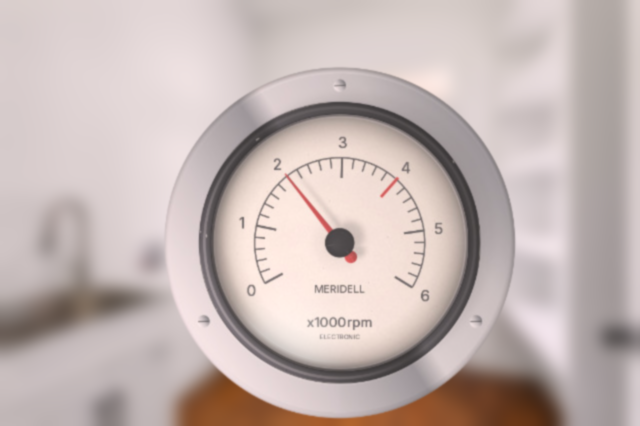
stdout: {"value": 2000, "unit": "rpm"}
